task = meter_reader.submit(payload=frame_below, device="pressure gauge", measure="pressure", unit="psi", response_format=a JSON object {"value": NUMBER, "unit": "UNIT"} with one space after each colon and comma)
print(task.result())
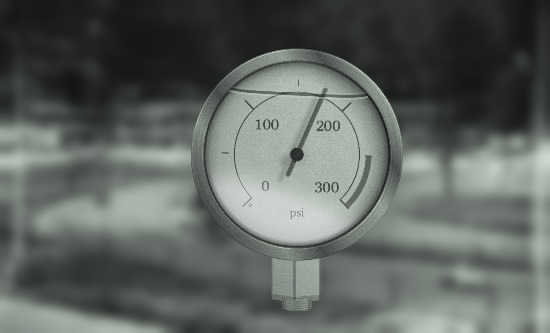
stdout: {"value": 175, "unit": "psi"}
